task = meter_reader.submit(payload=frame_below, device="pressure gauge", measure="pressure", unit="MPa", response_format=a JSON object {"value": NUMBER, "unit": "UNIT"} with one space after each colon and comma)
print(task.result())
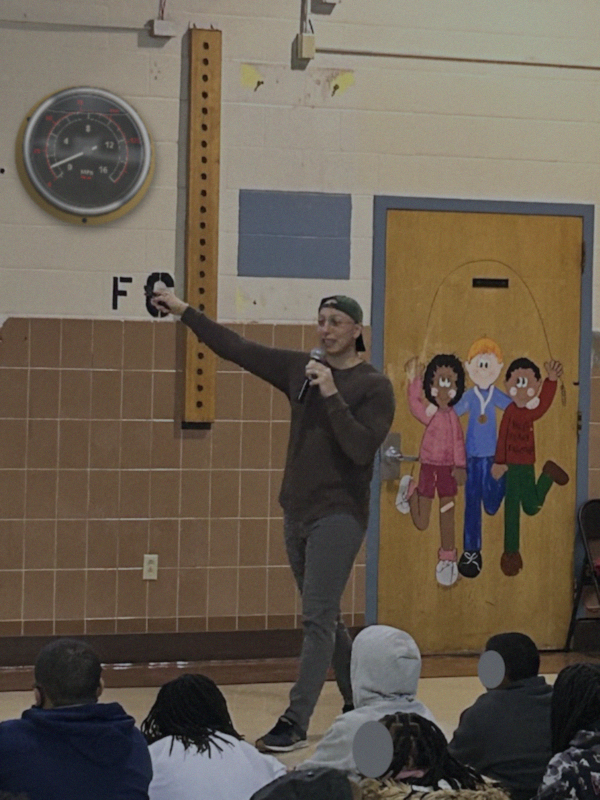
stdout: {"value": 1, "unit": "MPa"}
